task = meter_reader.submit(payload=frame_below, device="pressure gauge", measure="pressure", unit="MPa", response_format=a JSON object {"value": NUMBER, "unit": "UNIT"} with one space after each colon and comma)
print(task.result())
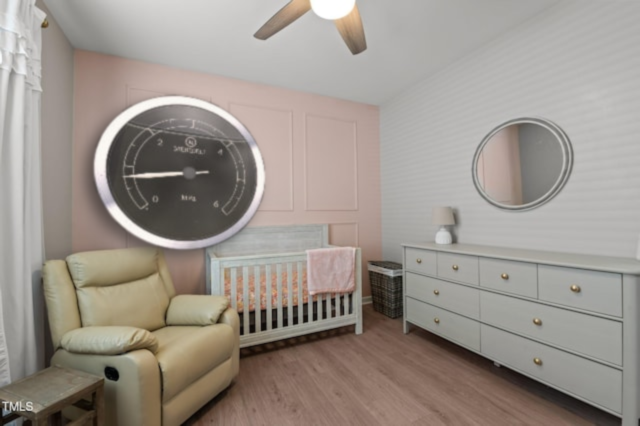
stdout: {"value": 0.75, "unit": "MPa"}
